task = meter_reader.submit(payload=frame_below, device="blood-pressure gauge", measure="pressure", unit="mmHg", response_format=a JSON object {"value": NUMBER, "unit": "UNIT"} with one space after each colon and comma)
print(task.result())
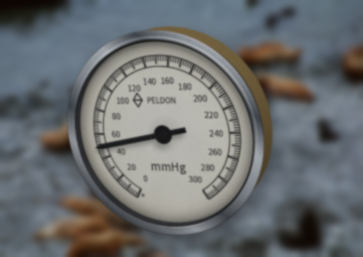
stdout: {"value": 50, "unit": "mmHg"}
